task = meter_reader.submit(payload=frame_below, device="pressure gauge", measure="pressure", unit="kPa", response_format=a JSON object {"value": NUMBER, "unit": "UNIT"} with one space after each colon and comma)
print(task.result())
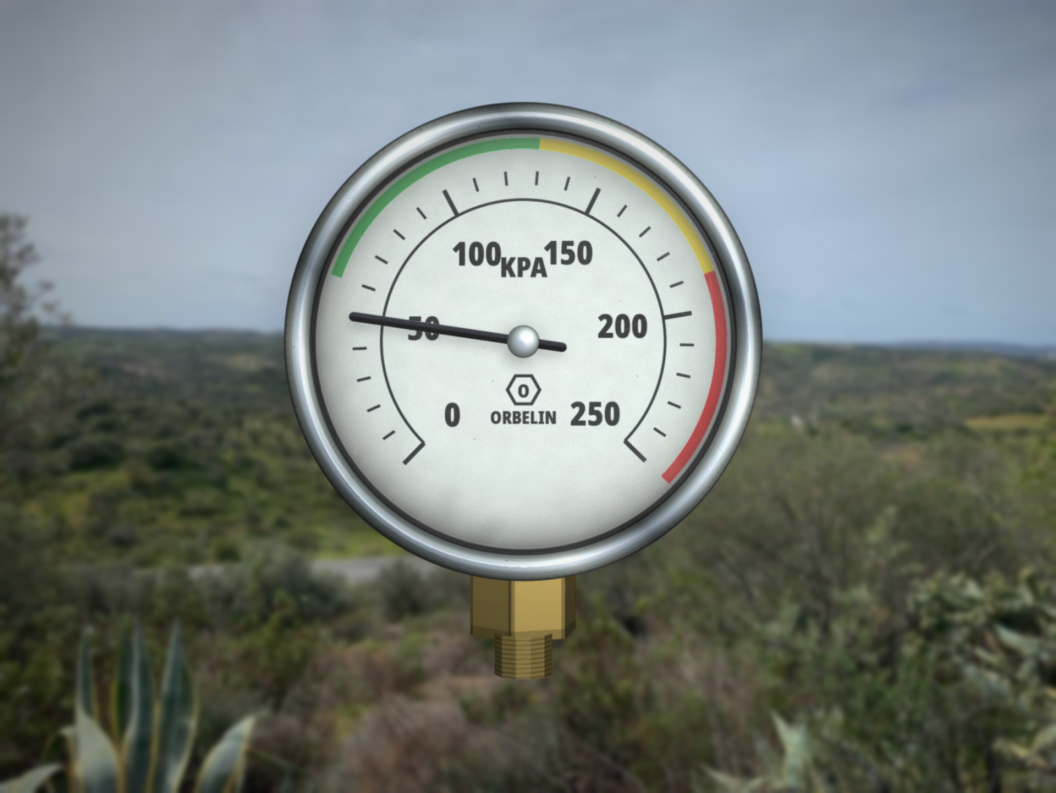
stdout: {"value": 50, "unit": "kPa"}
